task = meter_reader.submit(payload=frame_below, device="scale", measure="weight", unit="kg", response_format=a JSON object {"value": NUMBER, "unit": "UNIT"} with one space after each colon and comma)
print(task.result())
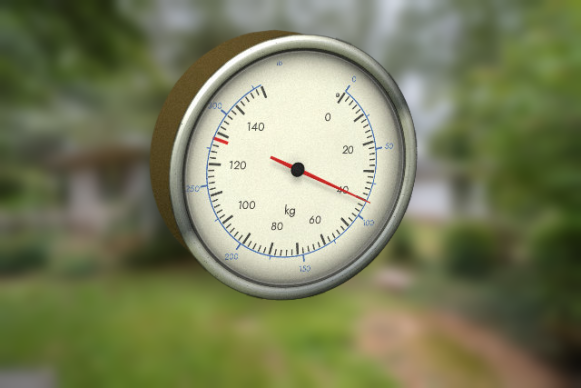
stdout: {"value": 40, "unit": "kg"}
